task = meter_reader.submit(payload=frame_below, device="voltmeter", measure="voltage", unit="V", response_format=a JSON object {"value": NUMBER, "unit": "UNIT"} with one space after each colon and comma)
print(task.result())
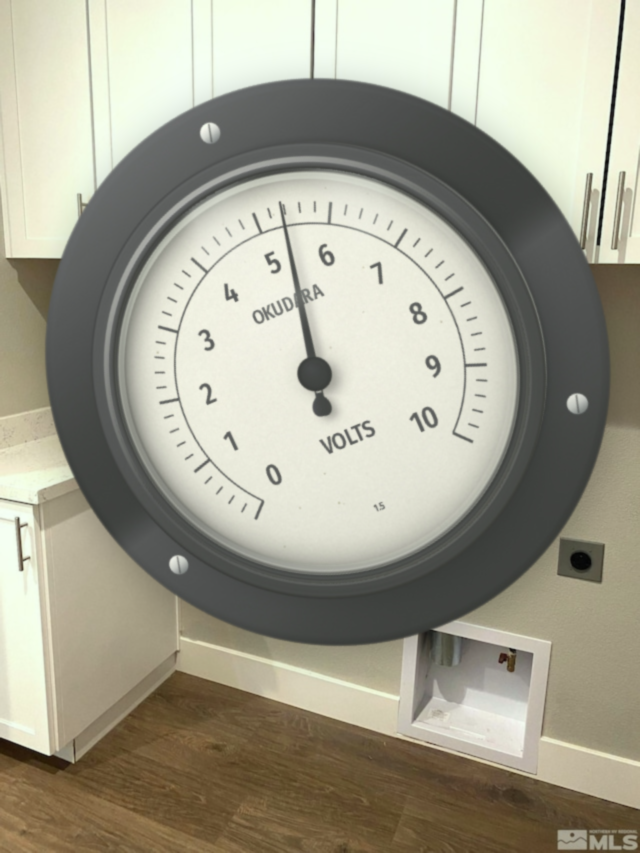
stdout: {"value": 5.4, "unit": "V"}
